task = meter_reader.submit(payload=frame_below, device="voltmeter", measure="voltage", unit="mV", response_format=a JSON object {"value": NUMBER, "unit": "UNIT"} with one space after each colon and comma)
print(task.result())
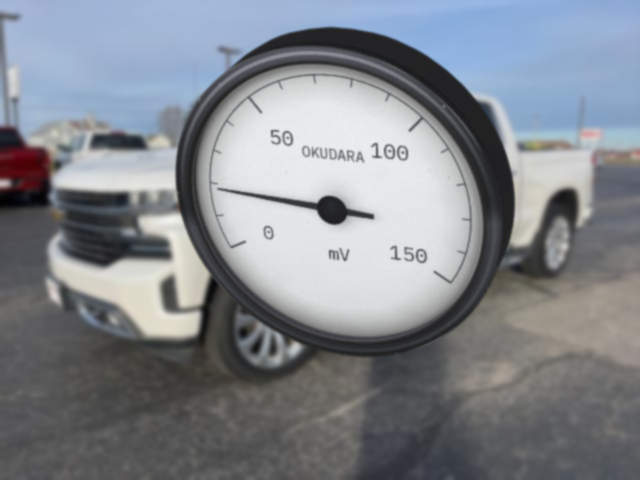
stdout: {"value": 20, "unit": "mV"}
